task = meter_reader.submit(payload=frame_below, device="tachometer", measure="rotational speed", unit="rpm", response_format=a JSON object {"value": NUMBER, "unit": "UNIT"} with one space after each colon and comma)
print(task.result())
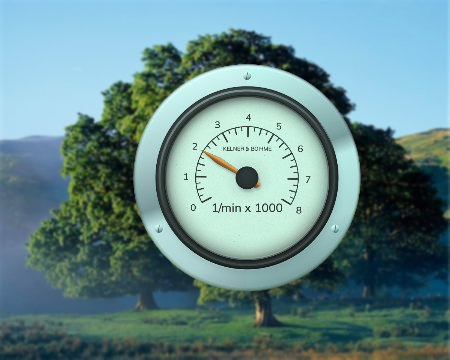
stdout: {"value": 2000, "unit": "rpm"}
